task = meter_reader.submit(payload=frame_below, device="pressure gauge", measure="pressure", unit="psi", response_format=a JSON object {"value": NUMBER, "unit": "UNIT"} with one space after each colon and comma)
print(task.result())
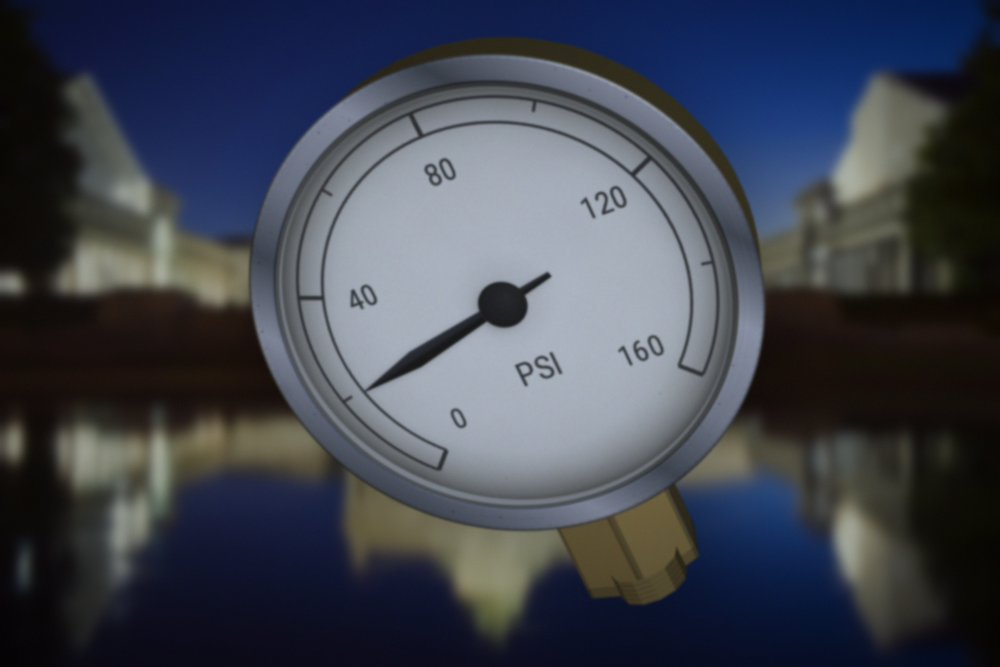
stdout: {"value": 20, "unit": "psi"}
